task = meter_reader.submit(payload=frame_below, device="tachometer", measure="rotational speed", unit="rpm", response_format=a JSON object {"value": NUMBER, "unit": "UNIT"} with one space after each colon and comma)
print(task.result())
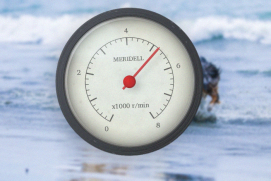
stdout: {"value": 5200, "unit": "rpm"}
